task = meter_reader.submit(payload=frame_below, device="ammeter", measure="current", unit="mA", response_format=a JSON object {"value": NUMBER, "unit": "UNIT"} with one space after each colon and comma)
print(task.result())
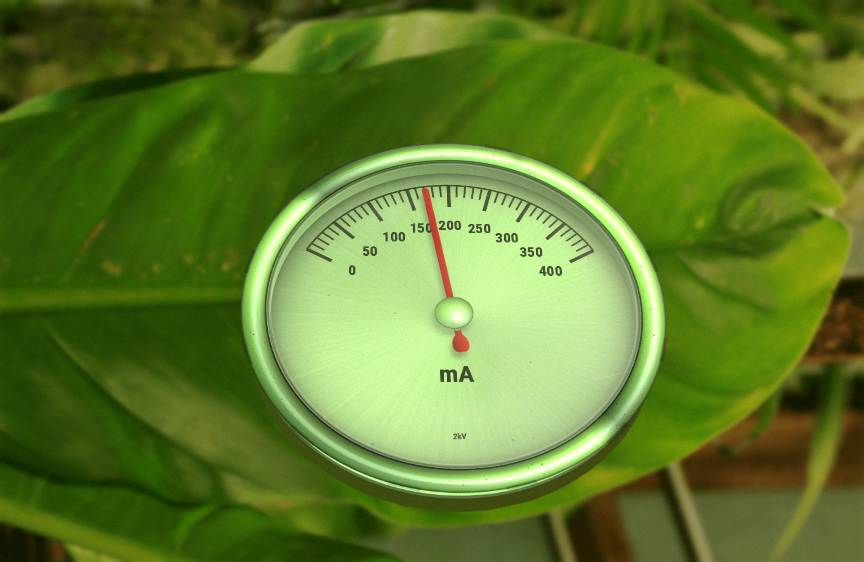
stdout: {"value": 170, "unit": "mA"}
